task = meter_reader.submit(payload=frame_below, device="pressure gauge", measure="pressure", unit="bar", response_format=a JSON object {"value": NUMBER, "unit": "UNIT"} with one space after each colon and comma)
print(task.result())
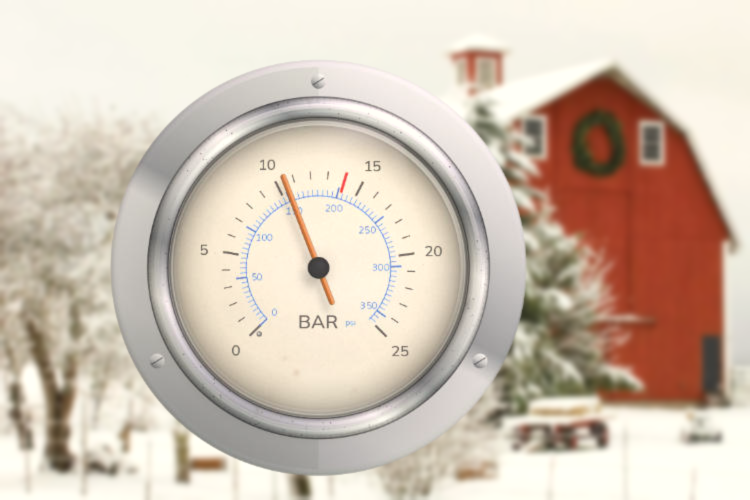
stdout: {"value": 10.5, "unit": "bar"}
